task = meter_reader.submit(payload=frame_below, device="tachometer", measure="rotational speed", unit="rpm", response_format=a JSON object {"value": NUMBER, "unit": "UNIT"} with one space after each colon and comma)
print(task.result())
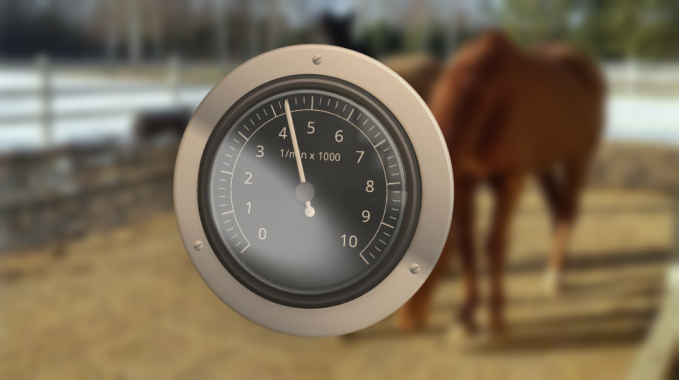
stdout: {"value": 4400, "unit": "rpm"}
